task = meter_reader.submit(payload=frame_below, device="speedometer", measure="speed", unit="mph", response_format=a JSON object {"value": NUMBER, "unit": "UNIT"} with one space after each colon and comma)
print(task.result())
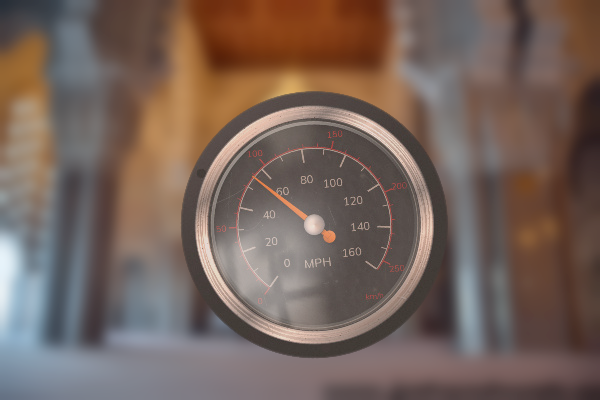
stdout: {"value": 55, "unit": "mph"}
